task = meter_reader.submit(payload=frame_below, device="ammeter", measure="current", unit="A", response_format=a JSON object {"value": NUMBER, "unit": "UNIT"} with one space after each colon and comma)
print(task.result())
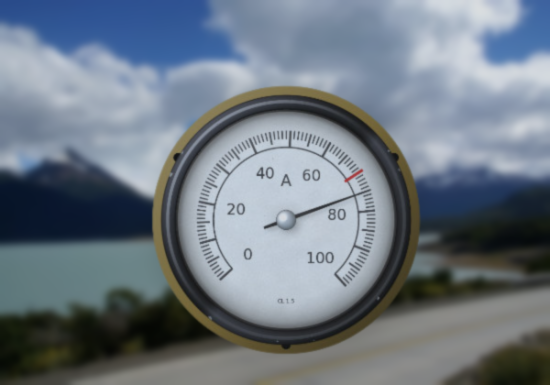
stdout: {"value": 75, "unit": "A"}
